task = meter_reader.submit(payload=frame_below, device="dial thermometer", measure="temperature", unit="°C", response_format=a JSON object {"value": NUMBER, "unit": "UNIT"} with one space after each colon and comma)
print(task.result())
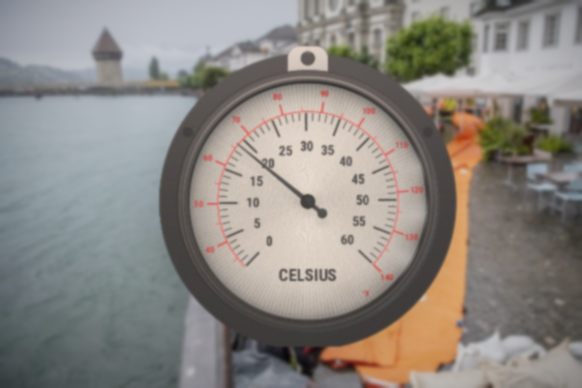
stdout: {"value": 19, "unit": "°C"}
